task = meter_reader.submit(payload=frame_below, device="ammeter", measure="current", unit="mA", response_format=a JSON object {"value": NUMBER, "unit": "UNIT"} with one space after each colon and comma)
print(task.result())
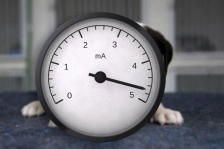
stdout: {"value": 4.7, "unit": "mA"}
